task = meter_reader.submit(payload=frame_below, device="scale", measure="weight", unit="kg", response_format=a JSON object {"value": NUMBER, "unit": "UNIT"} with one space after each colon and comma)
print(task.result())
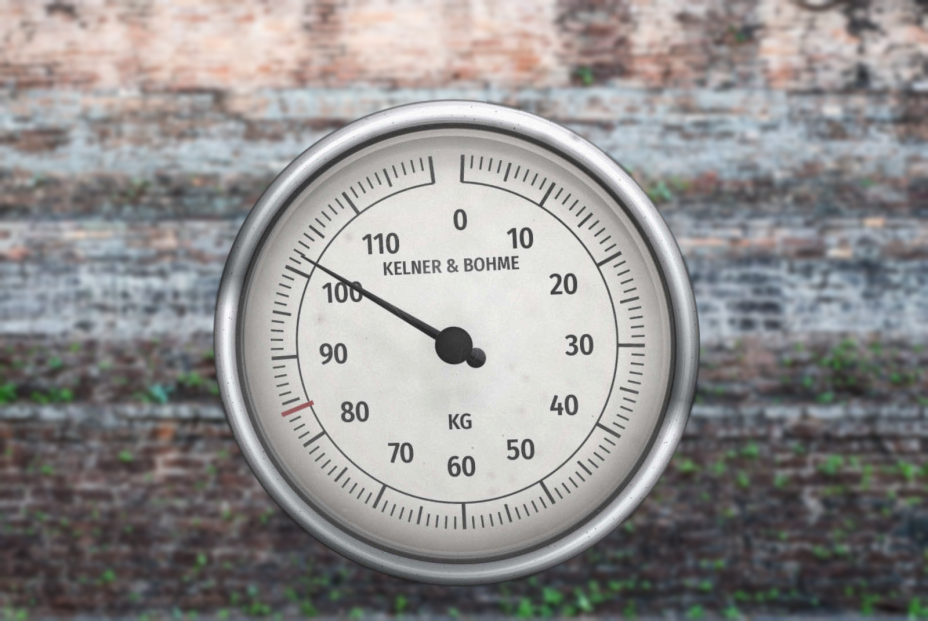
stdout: {"value": 102, "unit": "kg"}
